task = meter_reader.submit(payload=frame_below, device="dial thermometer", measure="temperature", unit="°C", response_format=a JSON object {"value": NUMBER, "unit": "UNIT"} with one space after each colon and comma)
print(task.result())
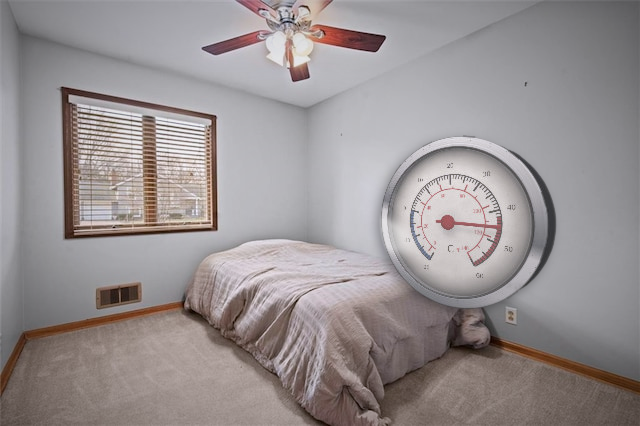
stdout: {"value": 45, "unit": "°C"}
